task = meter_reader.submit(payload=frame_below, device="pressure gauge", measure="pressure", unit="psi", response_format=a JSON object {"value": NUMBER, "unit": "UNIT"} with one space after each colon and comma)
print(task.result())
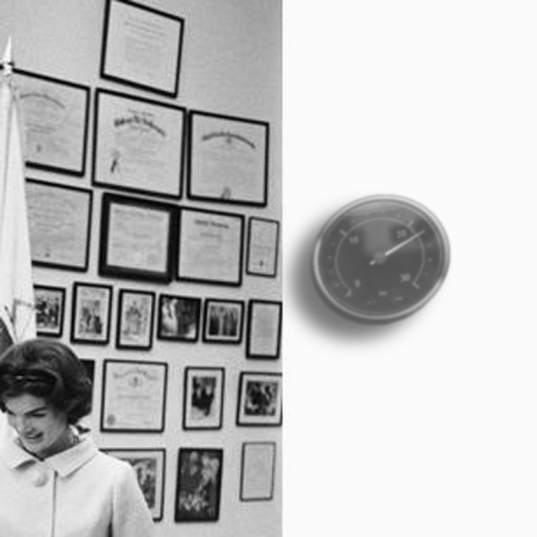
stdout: {"value": 22, "unit": "psi"}
